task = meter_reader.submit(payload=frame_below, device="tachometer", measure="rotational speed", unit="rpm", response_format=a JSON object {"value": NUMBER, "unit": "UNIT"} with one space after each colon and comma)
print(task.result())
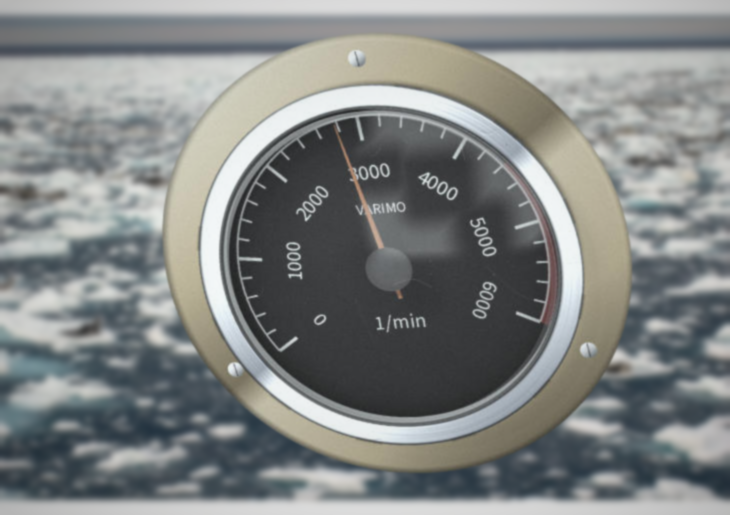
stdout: {"value": 2800, "unit": "rpm"}
